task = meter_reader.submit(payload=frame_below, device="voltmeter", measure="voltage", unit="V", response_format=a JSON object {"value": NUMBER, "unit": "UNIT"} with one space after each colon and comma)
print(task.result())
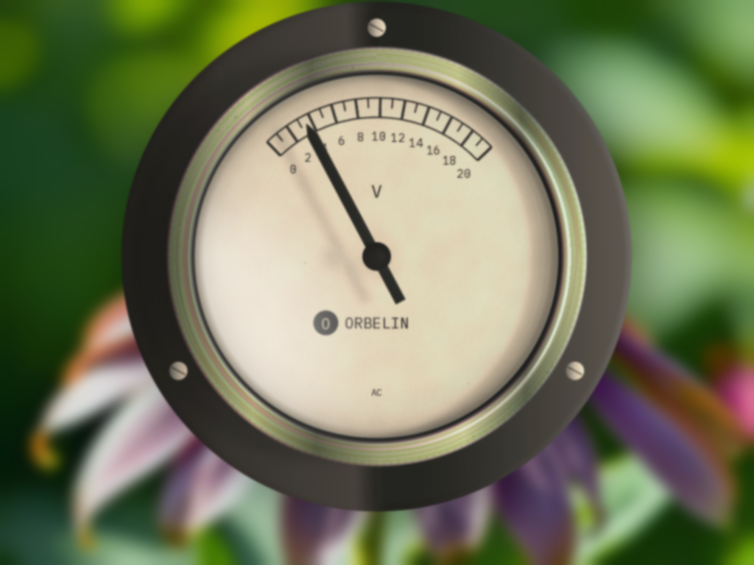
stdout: {"value": 3.5, "unit": "V"}
